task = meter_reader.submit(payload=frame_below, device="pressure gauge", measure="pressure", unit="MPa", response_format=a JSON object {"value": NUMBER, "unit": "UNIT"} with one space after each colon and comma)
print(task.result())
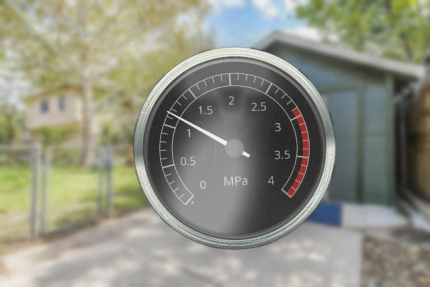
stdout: {"value": 1.15, "unit": "MPa"}
